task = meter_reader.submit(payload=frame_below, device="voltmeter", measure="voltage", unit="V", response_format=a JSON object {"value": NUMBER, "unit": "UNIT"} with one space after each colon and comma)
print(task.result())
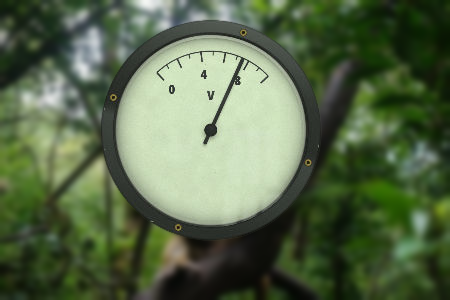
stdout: {"value": 7.5, "unit": "V"}
